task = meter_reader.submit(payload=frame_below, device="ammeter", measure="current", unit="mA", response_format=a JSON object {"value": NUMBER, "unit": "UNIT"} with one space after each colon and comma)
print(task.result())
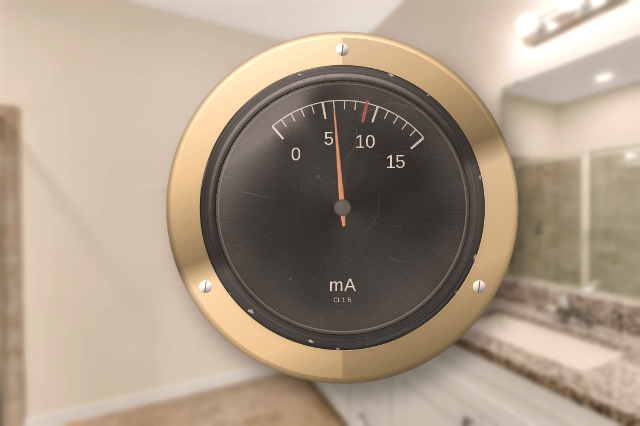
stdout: {"value": 6, "unit": "mA"}
